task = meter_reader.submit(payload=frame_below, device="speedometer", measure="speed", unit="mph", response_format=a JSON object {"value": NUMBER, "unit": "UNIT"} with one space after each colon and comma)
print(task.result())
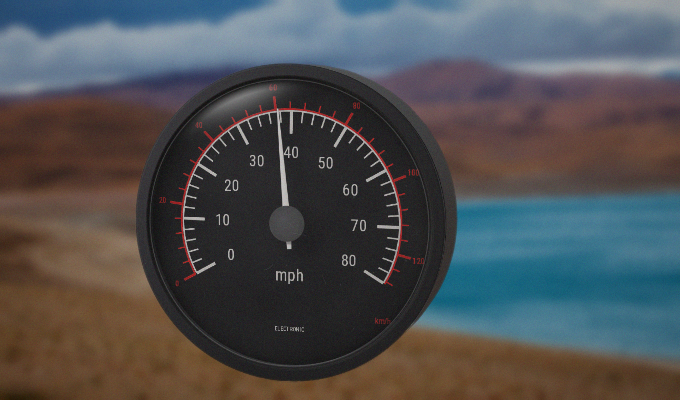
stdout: {"value": 38, "unit": "mph"}
